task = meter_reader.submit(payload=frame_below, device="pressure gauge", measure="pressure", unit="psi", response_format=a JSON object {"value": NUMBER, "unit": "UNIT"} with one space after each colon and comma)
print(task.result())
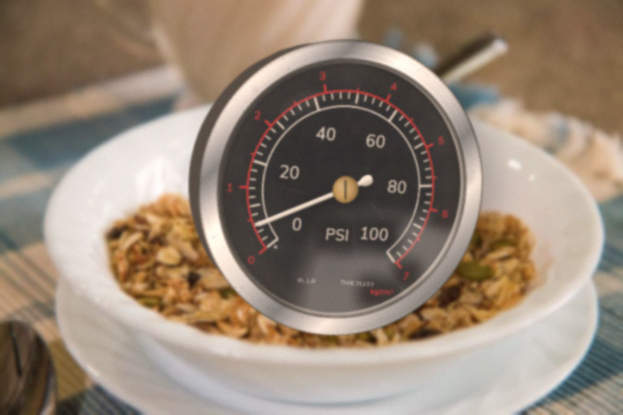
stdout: {"value": 6, "unit": "psi"}
